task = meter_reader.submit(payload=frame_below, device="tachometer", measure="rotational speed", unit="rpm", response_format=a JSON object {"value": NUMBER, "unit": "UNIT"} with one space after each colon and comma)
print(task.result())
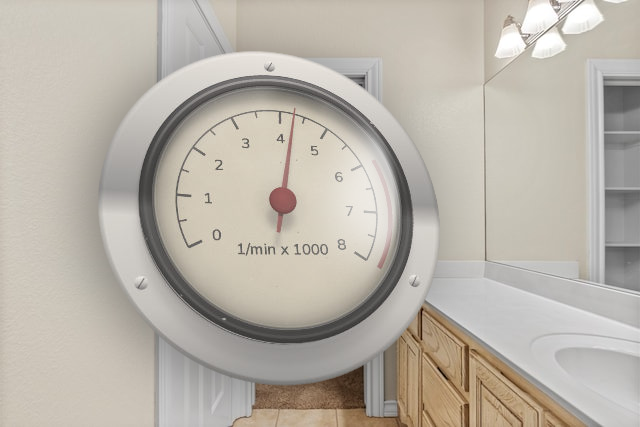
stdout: {"value": 4250, "unit": "rpm"}
